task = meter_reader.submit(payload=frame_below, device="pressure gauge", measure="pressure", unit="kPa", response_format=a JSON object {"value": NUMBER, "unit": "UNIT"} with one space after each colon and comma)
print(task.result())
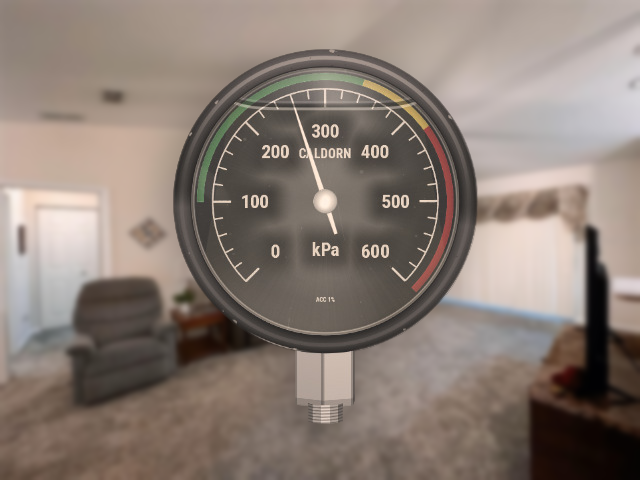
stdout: {"value": 260, "unit": "kPa"}
